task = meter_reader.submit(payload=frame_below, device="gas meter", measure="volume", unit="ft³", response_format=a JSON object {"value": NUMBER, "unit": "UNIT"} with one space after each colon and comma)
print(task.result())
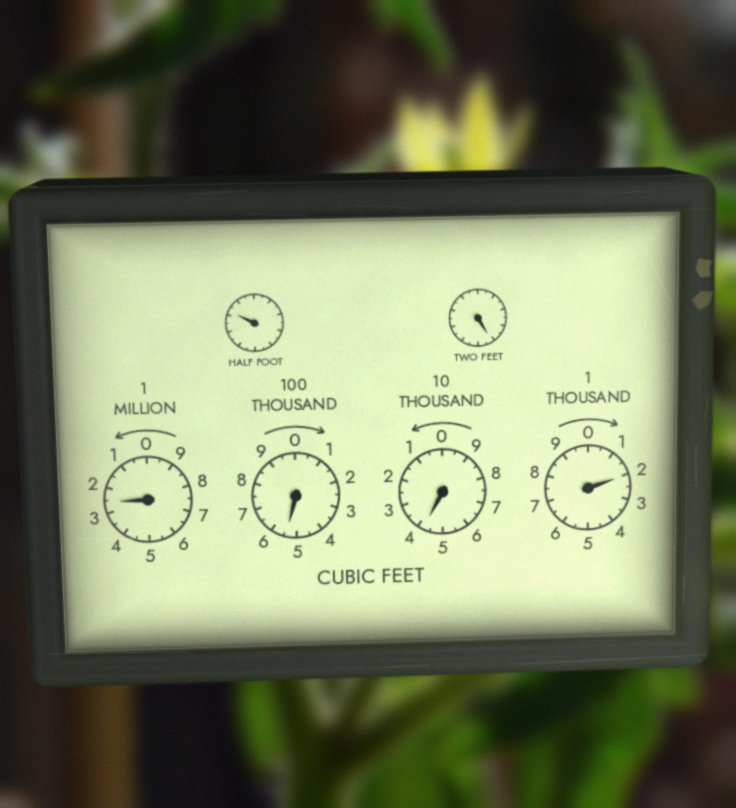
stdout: {"value": 254200, "unit": "ft³"}
